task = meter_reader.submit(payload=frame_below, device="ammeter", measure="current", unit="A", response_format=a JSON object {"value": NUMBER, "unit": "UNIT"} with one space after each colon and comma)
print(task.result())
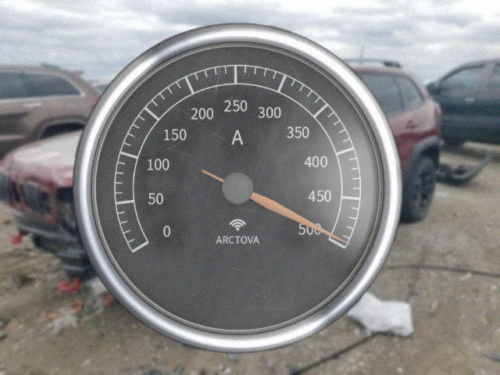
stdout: {"value": 495, "unit": "A"}
